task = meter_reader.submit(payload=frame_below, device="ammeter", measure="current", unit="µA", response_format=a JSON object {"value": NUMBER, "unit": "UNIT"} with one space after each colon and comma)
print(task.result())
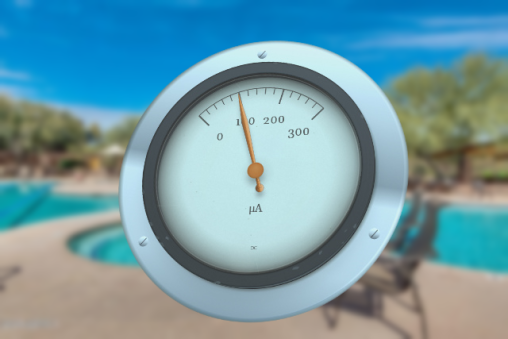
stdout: {"value": 100, "unit": "µA"}
